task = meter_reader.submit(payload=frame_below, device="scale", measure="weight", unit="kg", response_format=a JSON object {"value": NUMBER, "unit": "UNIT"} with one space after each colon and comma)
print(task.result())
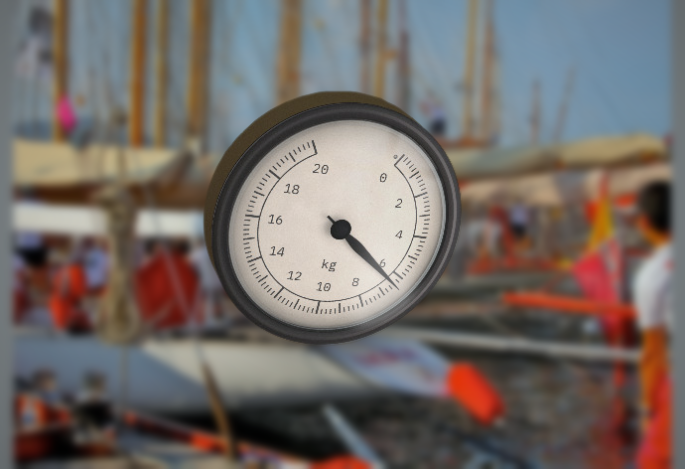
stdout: {"value": 6.4, "unit": "kg"}
